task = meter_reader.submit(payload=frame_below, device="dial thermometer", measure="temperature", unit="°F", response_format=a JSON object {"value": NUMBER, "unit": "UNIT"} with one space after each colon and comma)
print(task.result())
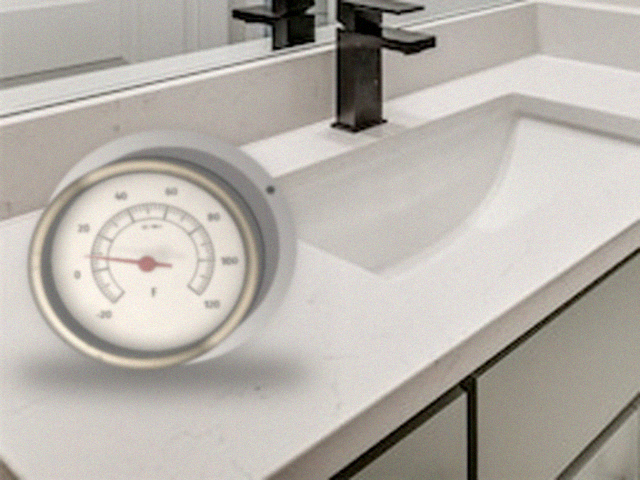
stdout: {"value": 10, "unit": "°F"}
